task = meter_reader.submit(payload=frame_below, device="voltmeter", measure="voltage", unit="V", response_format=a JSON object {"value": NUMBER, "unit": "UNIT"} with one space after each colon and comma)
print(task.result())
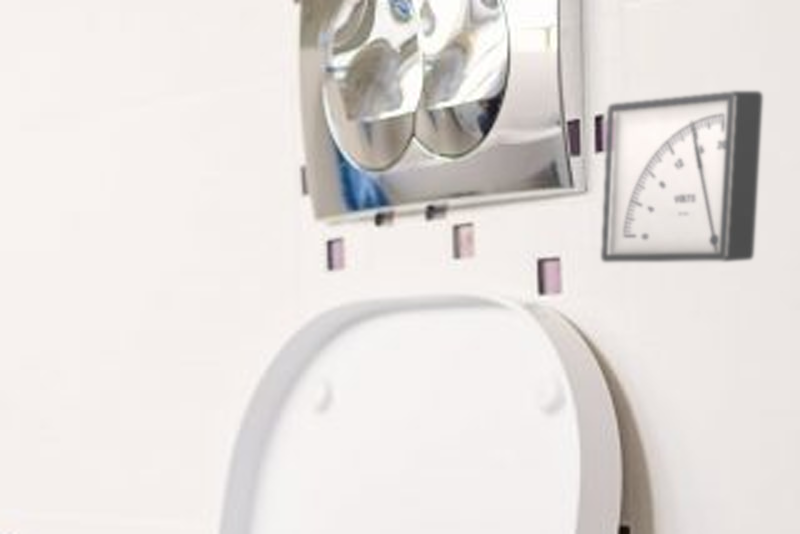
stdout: {"value": 16, "unit": "V"}
